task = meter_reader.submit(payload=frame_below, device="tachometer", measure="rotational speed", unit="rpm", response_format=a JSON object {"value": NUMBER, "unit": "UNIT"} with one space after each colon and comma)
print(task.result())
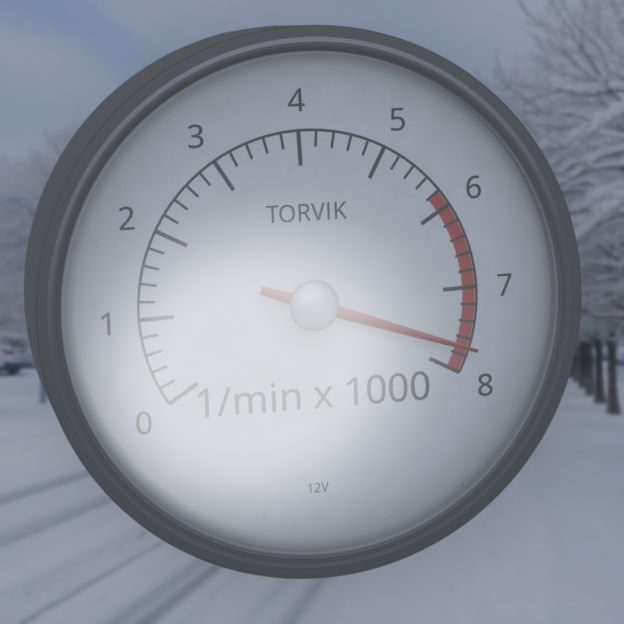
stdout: {"value": 7700, "unit": "rpm"}
